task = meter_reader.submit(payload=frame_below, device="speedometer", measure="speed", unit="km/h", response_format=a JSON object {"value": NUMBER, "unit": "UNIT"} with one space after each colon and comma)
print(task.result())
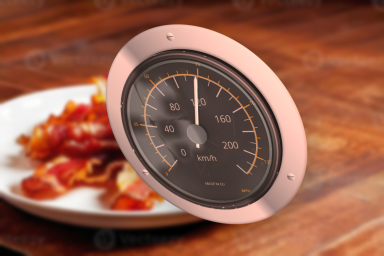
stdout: {"value": 120, "unit": "km/h"}
